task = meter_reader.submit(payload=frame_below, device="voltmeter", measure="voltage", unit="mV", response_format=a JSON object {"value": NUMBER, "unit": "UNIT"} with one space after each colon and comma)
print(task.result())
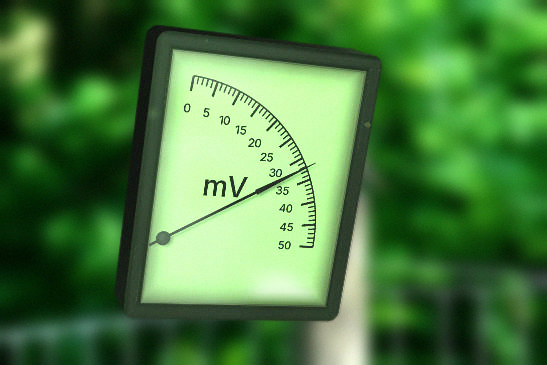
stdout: {"value": 32, "unit": "mV"}
